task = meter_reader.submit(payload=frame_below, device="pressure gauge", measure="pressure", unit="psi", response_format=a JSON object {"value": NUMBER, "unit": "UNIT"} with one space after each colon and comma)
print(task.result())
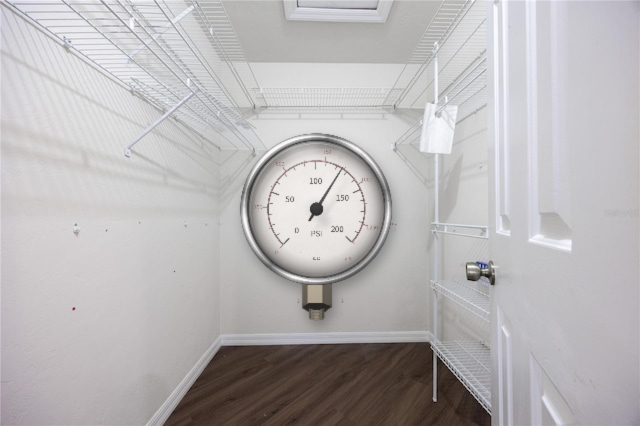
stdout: {"value": 125, "unit": "psi"}
